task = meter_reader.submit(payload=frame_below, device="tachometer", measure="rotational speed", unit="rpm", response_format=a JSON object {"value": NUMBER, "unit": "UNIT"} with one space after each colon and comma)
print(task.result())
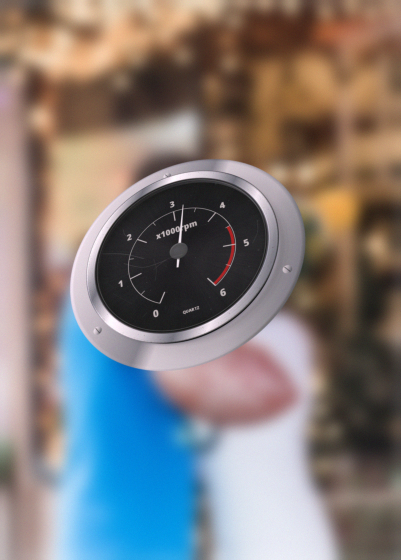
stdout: {"value": 3250, "unit": "rpm"}
